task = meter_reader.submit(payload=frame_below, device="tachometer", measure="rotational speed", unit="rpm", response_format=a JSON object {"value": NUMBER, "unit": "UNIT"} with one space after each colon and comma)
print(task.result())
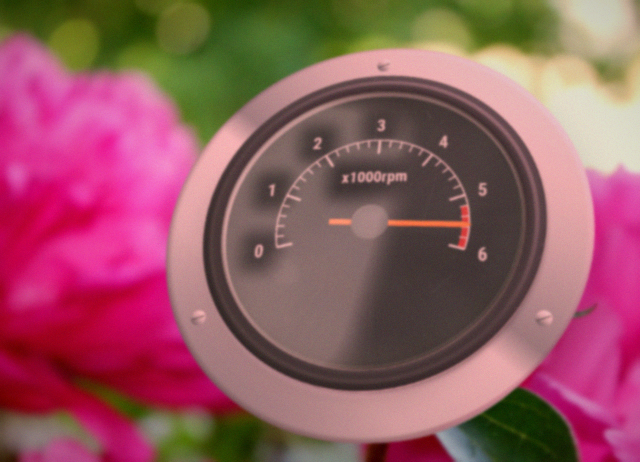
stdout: {"value": 5600, "unit": "rpm"}
